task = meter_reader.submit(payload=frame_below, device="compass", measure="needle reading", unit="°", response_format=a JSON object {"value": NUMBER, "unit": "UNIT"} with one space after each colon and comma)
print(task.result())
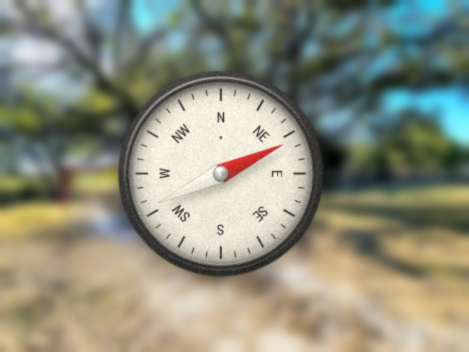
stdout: {"value": 65, "unit": "°"}
